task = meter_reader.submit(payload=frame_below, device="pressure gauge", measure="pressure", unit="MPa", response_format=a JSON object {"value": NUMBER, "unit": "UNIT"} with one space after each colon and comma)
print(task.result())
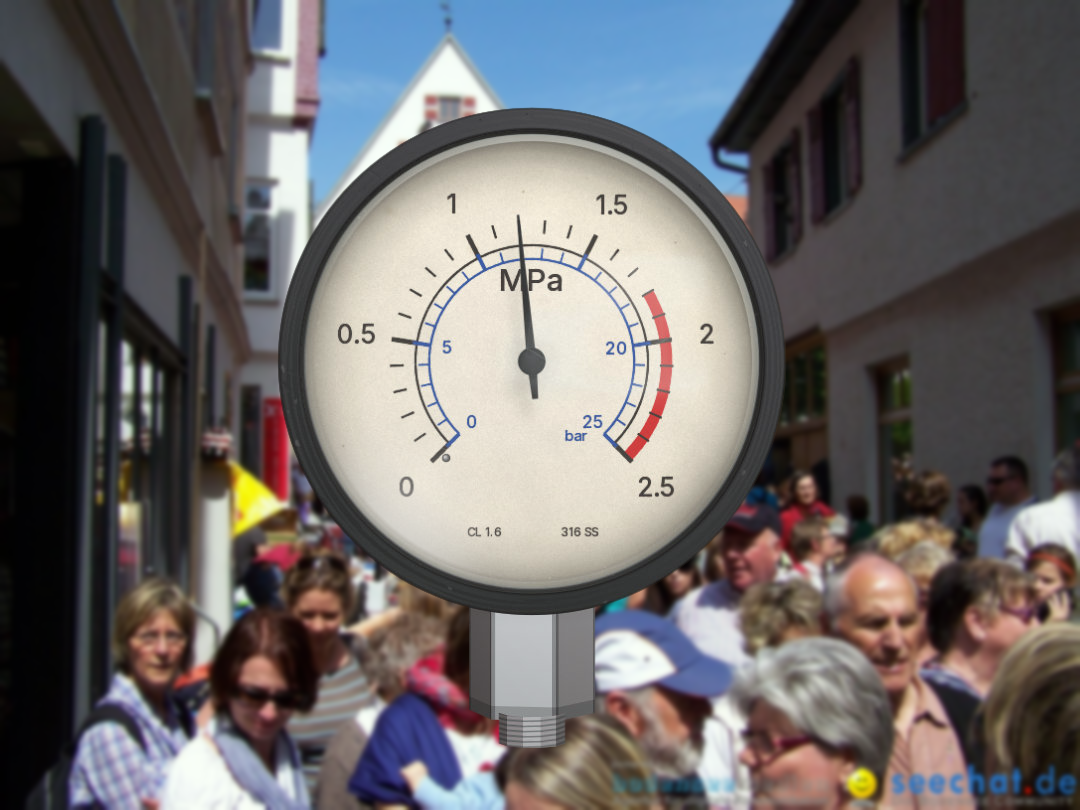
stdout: {"value": 1.2, "unit": "MPa"}
